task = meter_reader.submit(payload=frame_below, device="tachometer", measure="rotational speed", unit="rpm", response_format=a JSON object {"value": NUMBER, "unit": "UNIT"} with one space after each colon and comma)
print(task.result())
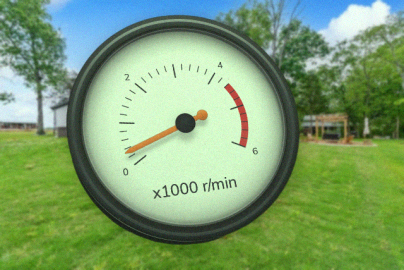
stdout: {"value": 300, "unit": "rpm"}
